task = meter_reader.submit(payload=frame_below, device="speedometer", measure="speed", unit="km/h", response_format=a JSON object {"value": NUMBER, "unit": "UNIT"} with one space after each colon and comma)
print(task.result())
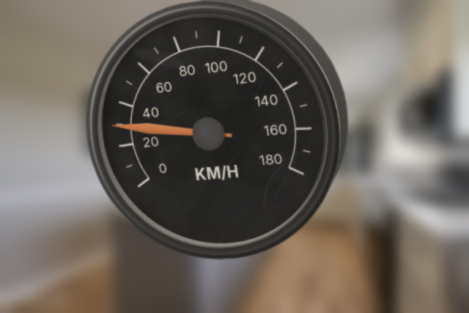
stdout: {"value": 30, "unit": "km/h"}
